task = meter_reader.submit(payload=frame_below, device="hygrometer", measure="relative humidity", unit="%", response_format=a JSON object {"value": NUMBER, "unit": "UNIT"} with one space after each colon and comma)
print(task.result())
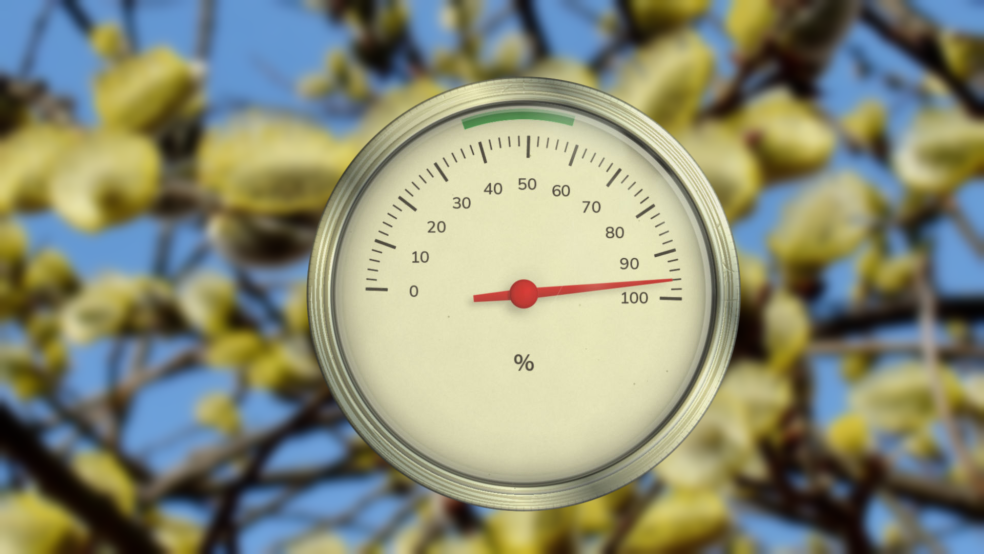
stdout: {"value": 96, "unit": "%"}
